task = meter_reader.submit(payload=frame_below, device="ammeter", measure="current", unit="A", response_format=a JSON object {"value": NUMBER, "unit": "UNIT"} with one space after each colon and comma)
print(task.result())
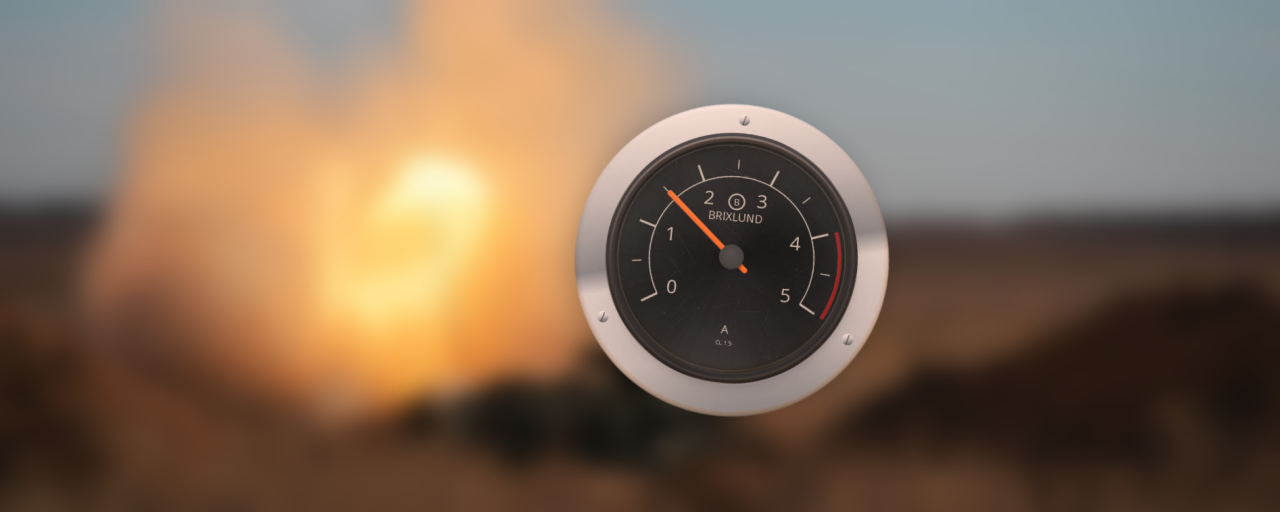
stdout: {"value": 1.5, "unit": "A"}
